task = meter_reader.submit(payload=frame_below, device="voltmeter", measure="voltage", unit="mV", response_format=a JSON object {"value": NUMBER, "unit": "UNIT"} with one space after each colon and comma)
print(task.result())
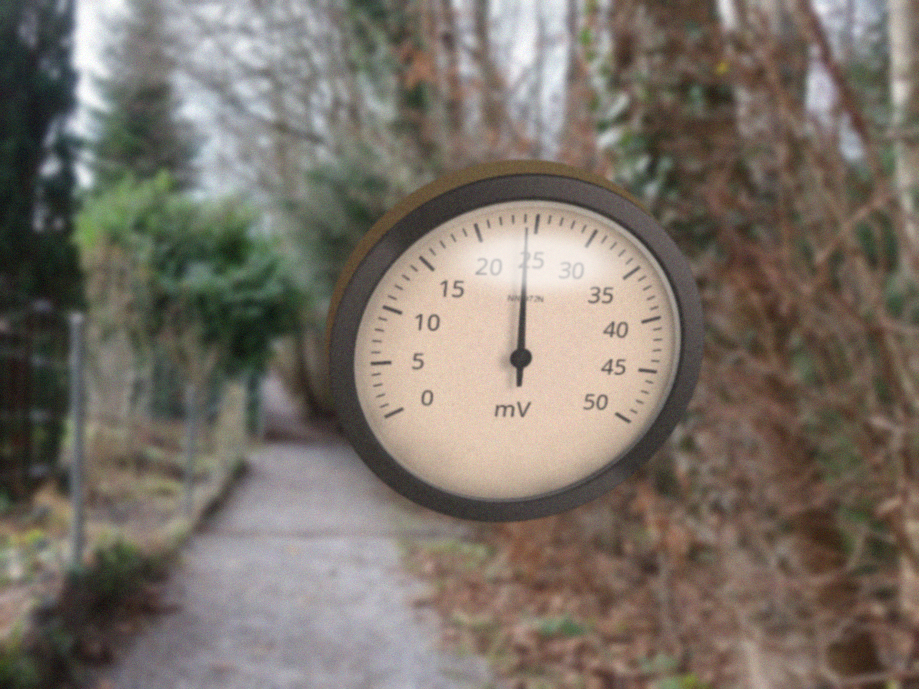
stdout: {"value": 24, "unit": "mV"}
